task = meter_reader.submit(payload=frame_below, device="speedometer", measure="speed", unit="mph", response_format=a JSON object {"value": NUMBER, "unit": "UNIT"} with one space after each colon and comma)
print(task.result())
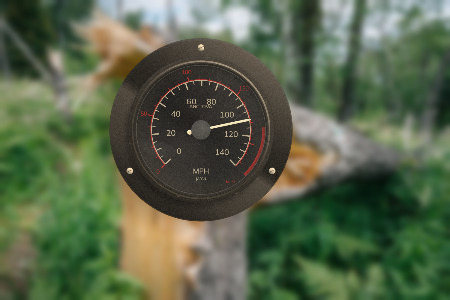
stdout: {"value": 110, "unit": "mph"}
